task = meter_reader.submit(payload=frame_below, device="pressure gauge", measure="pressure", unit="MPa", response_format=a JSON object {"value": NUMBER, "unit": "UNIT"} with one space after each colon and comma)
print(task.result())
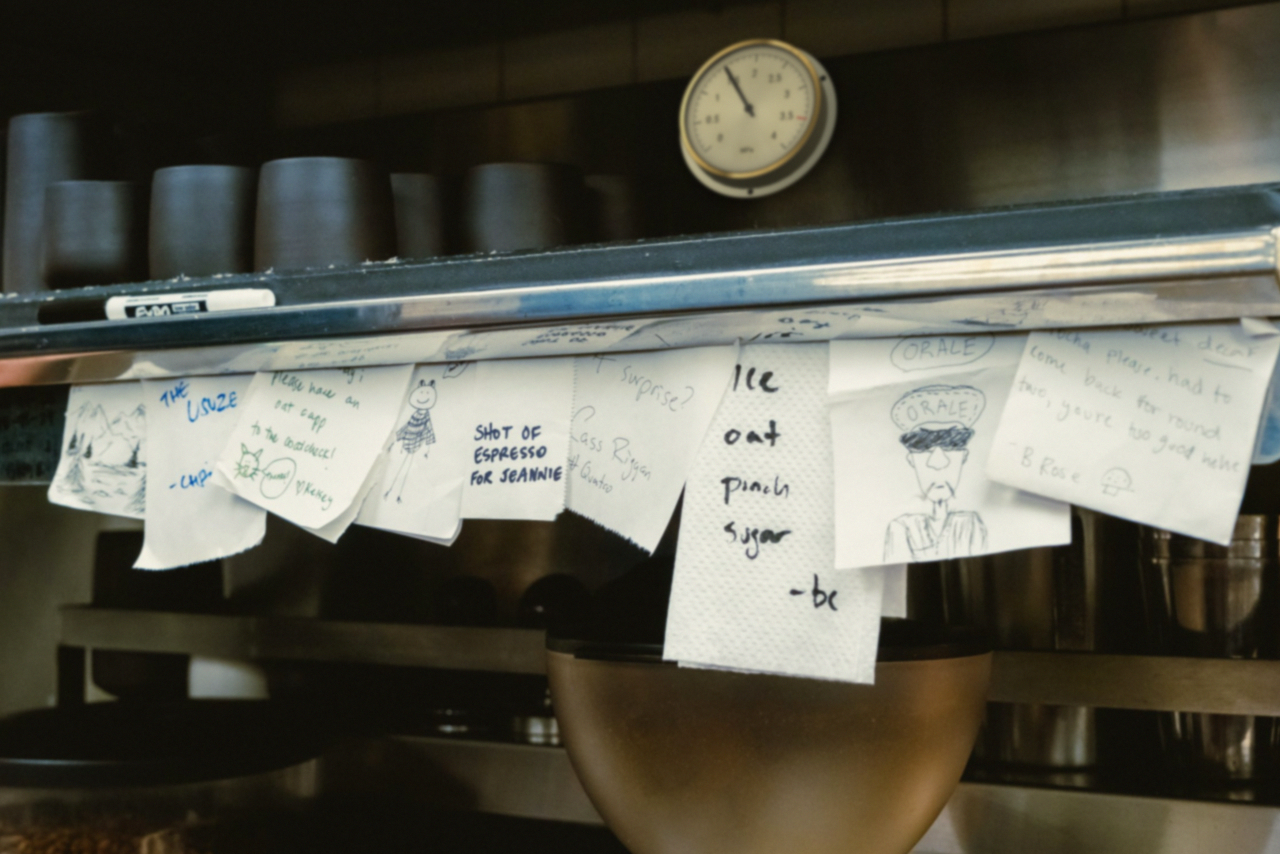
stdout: {"value": 1.5, "unit": "MPa"}
